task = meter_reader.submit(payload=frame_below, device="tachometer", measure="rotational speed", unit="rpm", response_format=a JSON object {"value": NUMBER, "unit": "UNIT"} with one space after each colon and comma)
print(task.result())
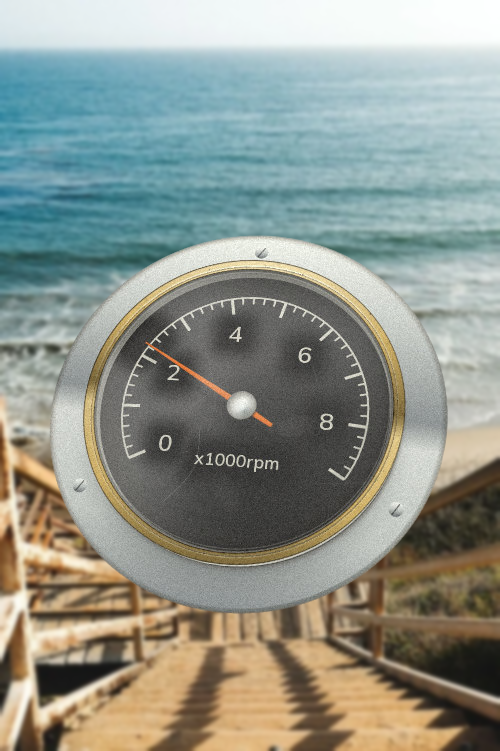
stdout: {"value": 2200, "unit": "rpm"}
